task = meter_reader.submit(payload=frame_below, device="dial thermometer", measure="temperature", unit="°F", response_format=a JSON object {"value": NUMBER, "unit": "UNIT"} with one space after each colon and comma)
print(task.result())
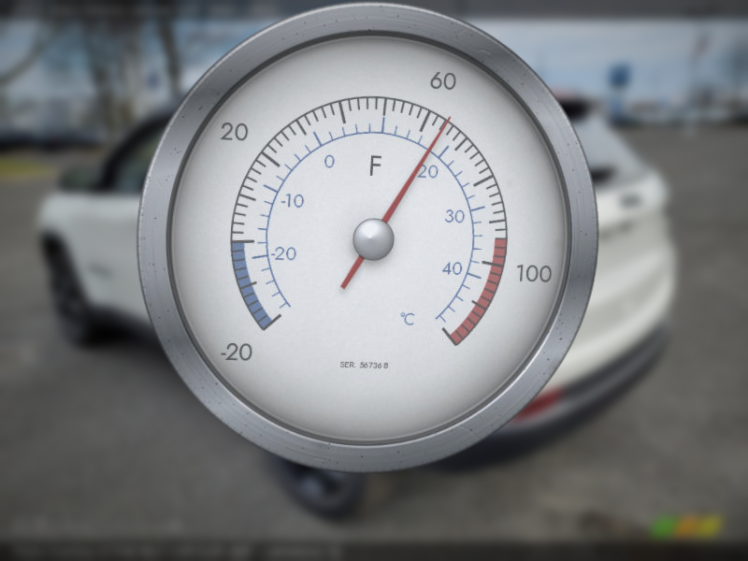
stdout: {"value": 64, "unit": "°F"}
